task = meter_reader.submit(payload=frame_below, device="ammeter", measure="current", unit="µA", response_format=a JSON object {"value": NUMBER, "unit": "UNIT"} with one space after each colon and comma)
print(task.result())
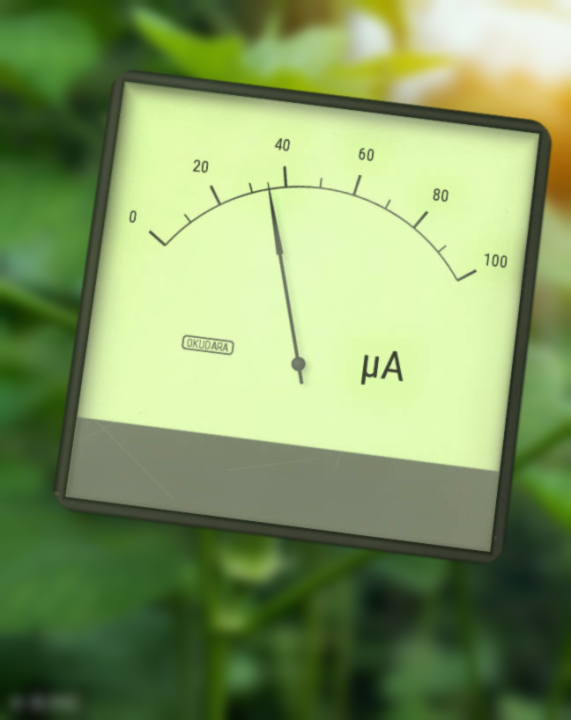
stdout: {"value": 35, "unit": "µA"}
